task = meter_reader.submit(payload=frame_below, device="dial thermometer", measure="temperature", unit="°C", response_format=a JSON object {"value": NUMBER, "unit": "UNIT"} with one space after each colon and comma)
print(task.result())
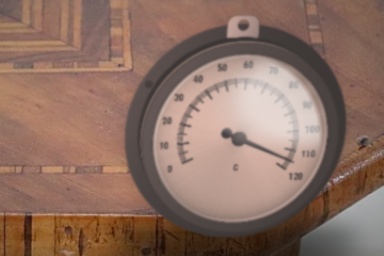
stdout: {"value": 115, "unit": "°C"}
